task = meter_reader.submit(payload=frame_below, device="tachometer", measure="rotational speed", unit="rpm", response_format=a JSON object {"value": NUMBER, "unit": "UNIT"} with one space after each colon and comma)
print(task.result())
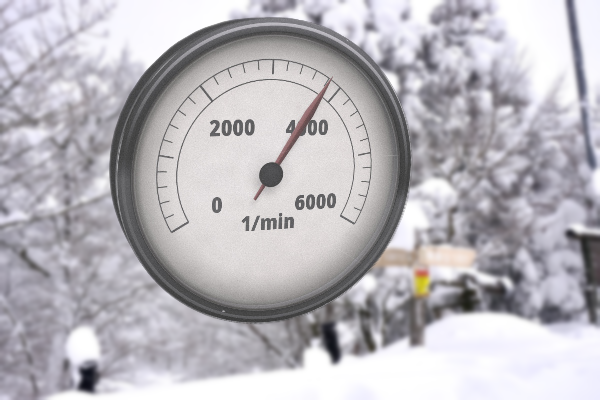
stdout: {"value": 3800, "unit": "rpm"}
